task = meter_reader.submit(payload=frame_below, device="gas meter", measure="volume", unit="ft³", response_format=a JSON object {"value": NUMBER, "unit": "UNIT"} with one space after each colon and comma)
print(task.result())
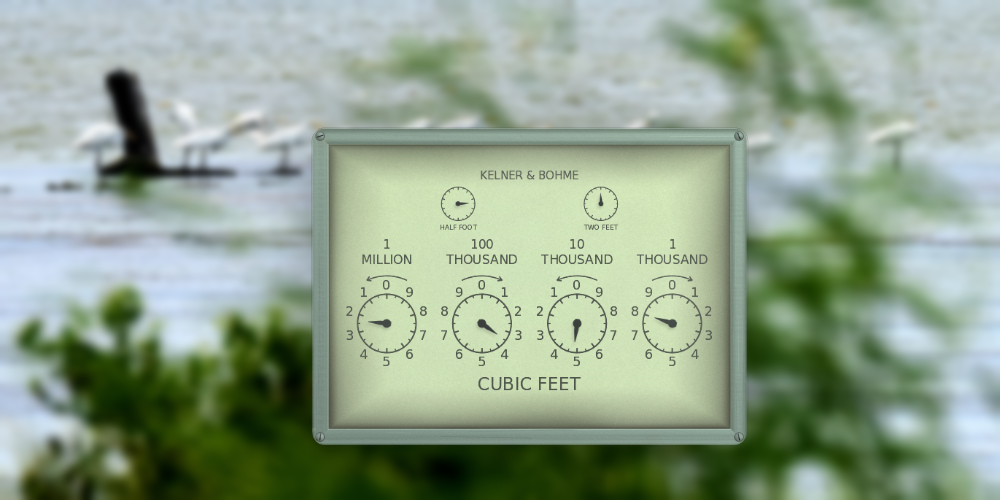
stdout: {"value": 234800, "unit": "ft³"}
